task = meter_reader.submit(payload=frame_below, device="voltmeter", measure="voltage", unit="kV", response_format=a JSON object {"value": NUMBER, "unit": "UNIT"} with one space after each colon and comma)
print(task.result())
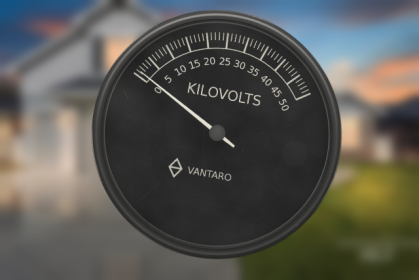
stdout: {"value": 1, "unit": "kV"}
